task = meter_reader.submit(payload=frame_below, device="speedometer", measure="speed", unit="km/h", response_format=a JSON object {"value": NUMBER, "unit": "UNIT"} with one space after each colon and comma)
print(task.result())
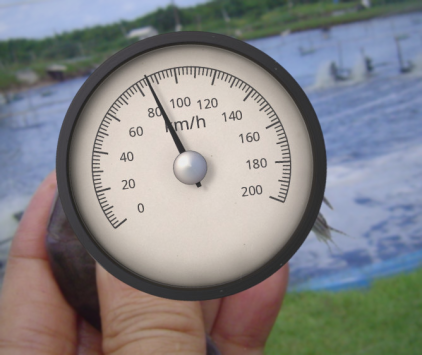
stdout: {"value": 86, "unit": "km/h"}
